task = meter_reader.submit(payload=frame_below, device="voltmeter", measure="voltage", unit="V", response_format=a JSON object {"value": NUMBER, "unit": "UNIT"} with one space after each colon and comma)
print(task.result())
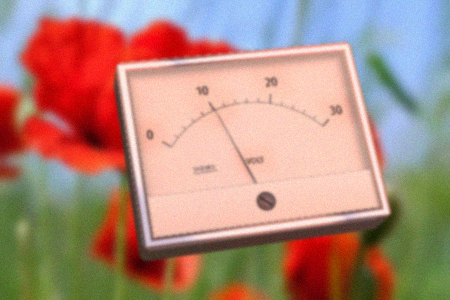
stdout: {"value": 10, "unit": "V"}
